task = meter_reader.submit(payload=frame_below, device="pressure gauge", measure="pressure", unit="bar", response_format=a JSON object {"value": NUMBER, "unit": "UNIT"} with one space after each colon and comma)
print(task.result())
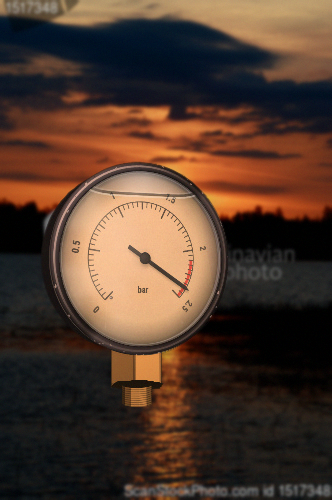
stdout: {"value": 2.4, "unit": "bar"}
